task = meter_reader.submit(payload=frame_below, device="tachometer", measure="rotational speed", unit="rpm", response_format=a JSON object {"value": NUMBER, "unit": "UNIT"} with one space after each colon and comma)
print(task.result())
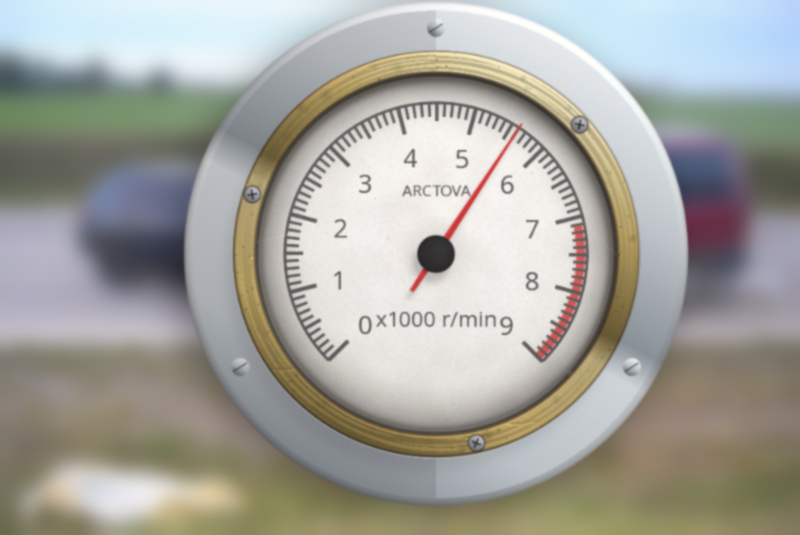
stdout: {"value": 5600, "unit": "rpm"}
